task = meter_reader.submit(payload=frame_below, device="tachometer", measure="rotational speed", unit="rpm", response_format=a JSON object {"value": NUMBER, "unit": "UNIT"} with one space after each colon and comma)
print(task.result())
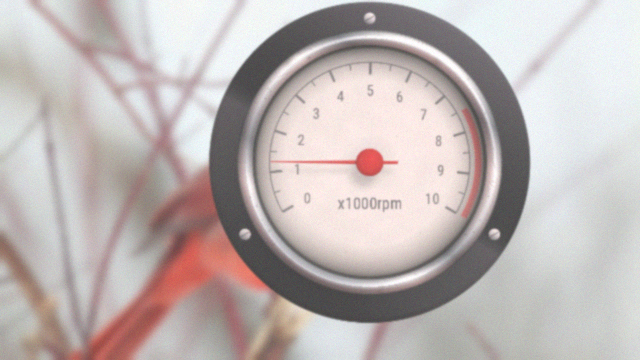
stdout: {"value": 1250, "unit": "rpm"}
